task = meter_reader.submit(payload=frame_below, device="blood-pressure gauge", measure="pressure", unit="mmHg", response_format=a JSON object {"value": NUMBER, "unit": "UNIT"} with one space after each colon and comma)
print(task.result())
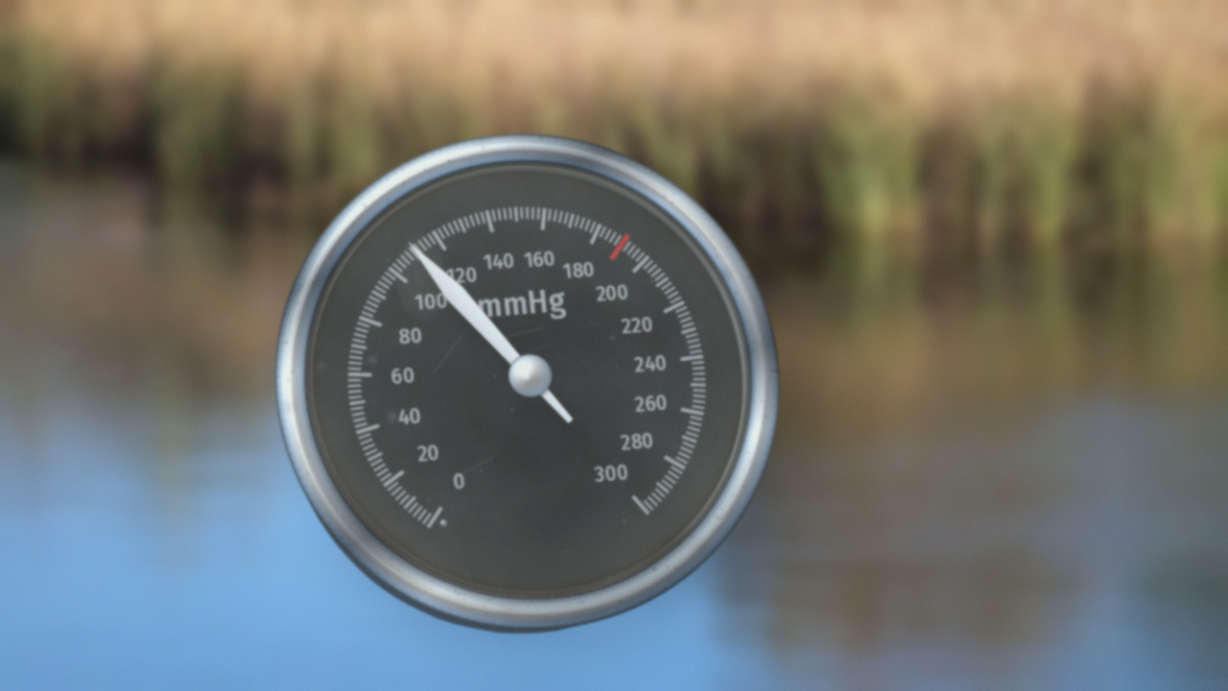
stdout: {"value": 110, "unit": "mmHg"}
